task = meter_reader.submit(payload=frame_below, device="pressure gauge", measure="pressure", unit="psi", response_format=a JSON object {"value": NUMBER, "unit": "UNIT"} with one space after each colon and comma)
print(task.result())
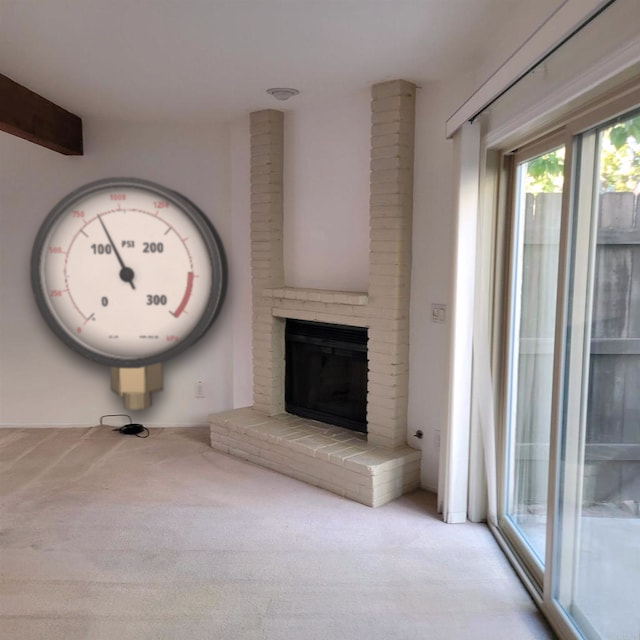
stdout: {"value": 125, "unit": "psi"}
